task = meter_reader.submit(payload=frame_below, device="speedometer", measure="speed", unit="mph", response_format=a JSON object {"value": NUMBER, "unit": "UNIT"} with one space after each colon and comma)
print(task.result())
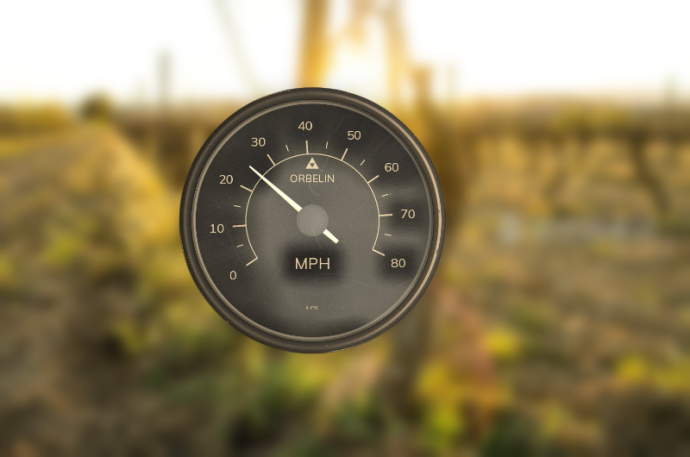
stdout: {"value": 25, "unit": "mph"}
